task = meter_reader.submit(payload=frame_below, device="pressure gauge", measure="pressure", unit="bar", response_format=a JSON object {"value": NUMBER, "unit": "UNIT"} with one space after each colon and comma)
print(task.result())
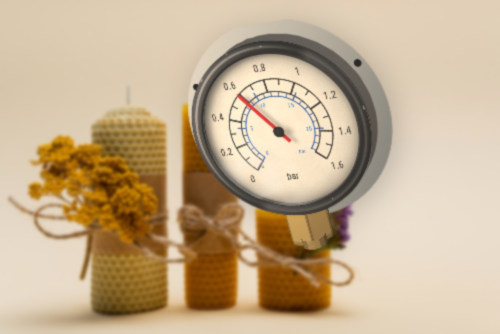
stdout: {"value": 0.6, "unit": "bar"}
